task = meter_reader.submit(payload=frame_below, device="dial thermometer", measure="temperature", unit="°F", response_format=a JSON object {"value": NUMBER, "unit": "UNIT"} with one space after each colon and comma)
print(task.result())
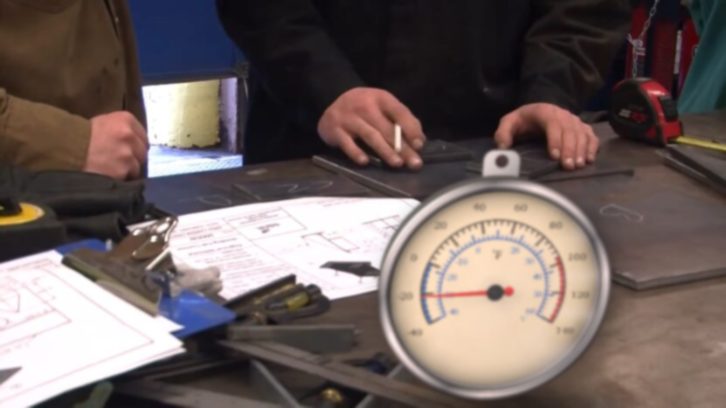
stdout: {"value": -20, "unit": "°F"}
